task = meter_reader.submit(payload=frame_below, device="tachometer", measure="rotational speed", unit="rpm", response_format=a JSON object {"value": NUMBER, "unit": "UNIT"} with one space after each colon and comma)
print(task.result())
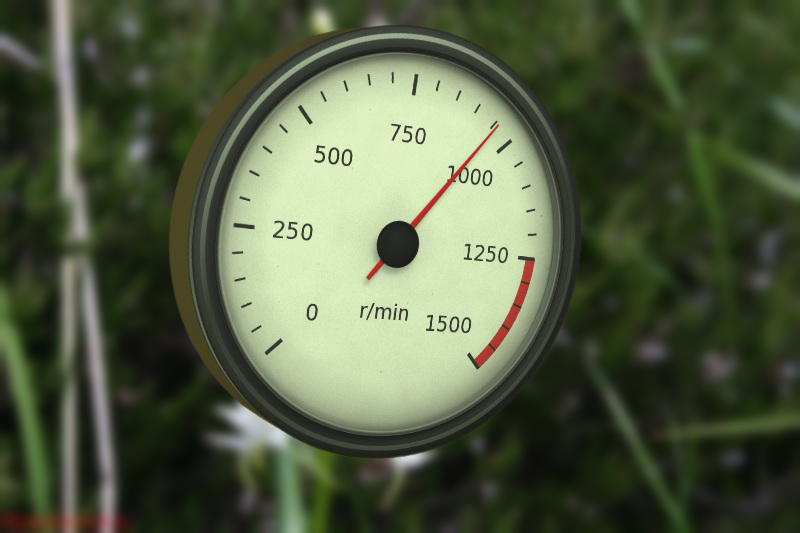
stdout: {"value": 950, "unit": "rpm"}
